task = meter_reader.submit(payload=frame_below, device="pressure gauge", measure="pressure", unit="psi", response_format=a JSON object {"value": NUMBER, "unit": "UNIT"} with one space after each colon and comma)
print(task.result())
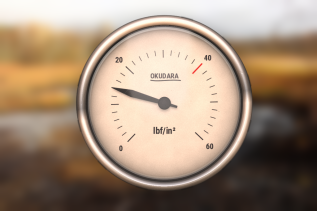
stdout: {"value": 14, "unit": "psi"}
